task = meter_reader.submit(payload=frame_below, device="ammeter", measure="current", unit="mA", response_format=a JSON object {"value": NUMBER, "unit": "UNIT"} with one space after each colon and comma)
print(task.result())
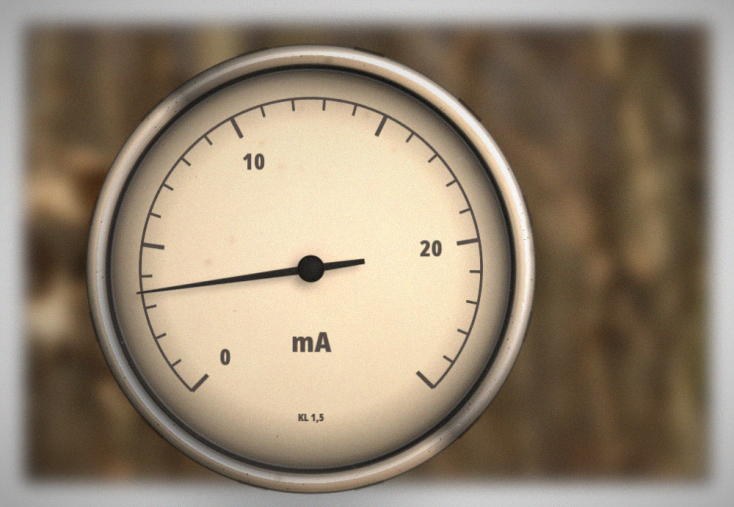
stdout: {"value": 3.5, "unit": "mA"}
